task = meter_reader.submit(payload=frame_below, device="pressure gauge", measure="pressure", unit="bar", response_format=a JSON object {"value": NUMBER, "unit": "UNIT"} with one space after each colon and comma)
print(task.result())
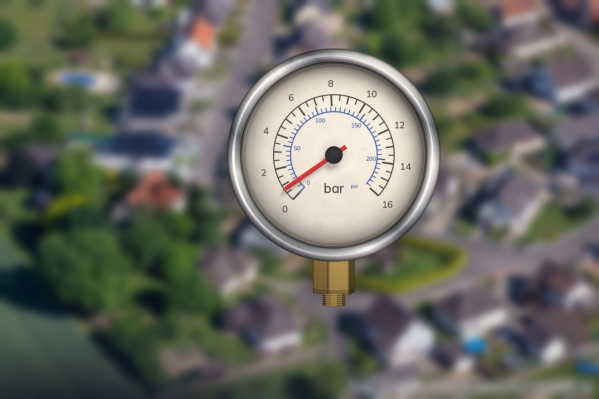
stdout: {"value": 0.75, "unit": "bar"}
